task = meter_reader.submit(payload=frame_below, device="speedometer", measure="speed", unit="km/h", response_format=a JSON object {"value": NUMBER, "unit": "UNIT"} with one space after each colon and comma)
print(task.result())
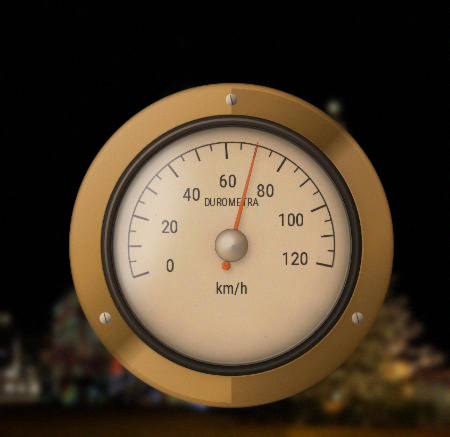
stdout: {"value": 70, "unit": "km/h"}
